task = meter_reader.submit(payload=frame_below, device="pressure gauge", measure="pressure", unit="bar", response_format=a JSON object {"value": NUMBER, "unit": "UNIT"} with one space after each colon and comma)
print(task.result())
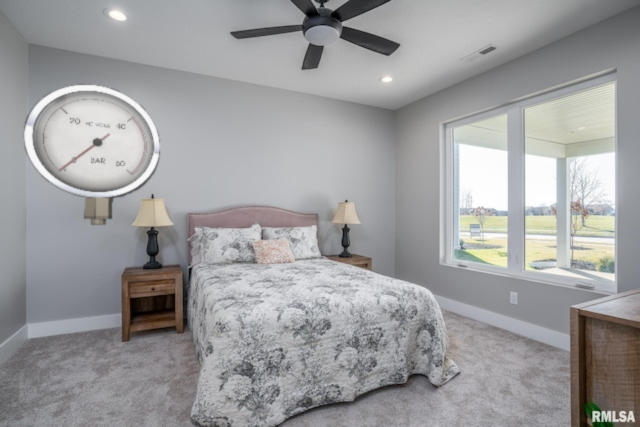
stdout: {"value": 0, "unit": "bar"}
